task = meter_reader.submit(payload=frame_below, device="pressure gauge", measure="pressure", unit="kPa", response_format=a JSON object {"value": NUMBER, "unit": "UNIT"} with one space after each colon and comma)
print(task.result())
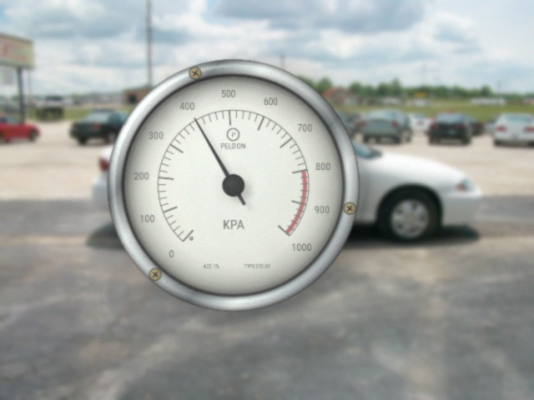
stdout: {"value": 400, "unit": "kPa"}
